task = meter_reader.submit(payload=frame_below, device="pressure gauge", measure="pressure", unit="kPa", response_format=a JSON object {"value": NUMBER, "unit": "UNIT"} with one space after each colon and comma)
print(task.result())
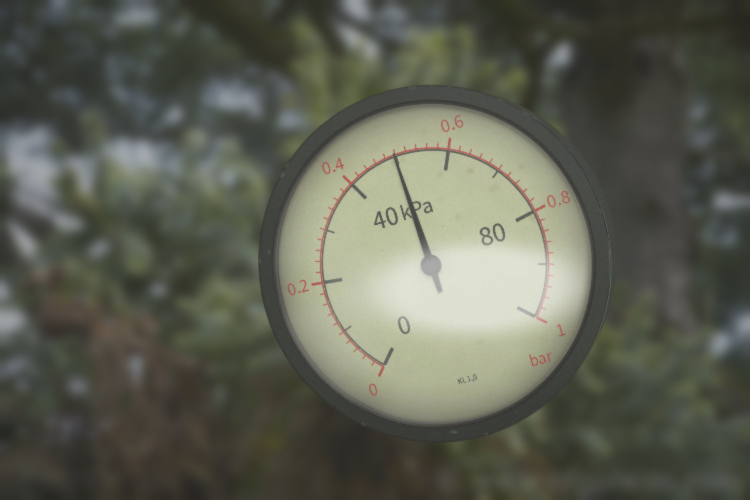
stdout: {"value": 50, "unit": "kPa"}
